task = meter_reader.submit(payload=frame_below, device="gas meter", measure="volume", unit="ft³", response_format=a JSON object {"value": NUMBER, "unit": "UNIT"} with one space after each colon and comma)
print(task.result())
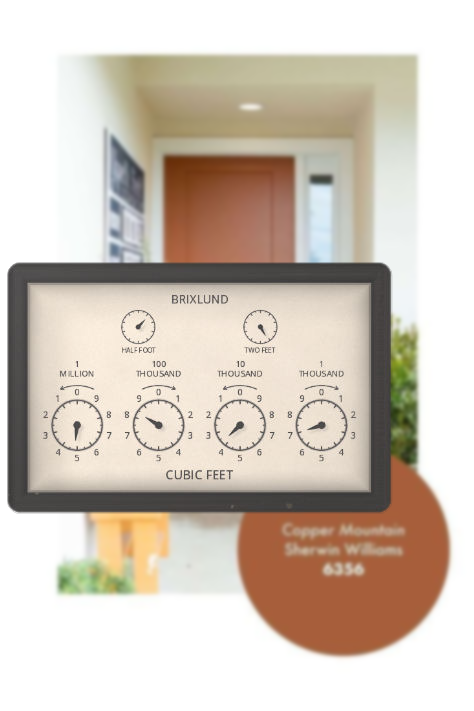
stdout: {"value": 483700, "unit": "ft³"}
